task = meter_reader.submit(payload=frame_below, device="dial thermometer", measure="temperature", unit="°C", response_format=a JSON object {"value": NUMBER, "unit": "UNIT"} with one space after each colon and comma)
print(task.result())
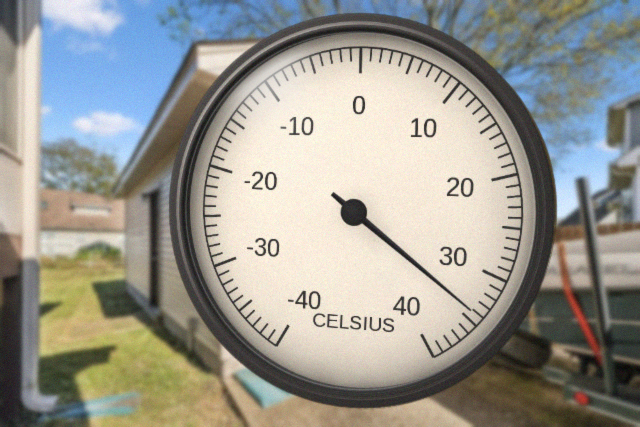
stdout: {"value": 34, "unit": "°C"}
